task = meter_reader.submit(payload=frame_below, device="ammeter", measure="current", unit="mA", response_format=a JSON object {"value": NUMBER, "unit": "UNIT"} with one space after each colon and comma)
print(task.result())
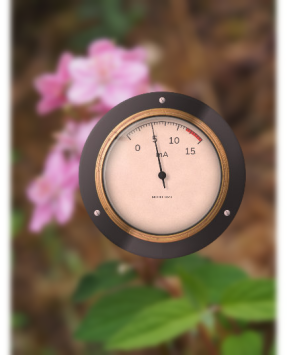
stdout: {"value": 5, "unit": "mA"}
